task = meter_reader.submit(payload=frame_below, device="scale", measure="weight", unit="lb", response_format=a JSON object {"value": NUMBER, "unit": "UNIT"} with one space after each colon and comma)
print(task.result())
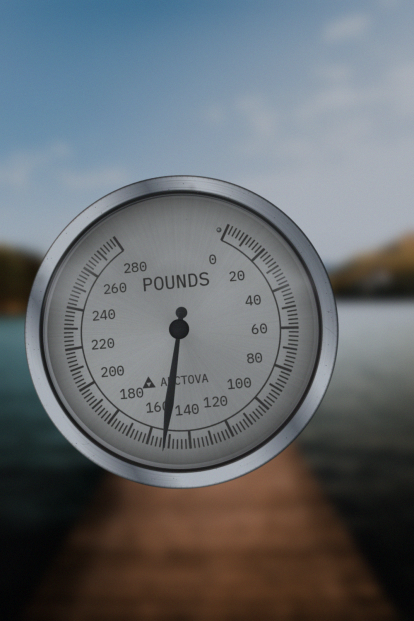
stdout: {"value": 152, "unit": "lb"}
